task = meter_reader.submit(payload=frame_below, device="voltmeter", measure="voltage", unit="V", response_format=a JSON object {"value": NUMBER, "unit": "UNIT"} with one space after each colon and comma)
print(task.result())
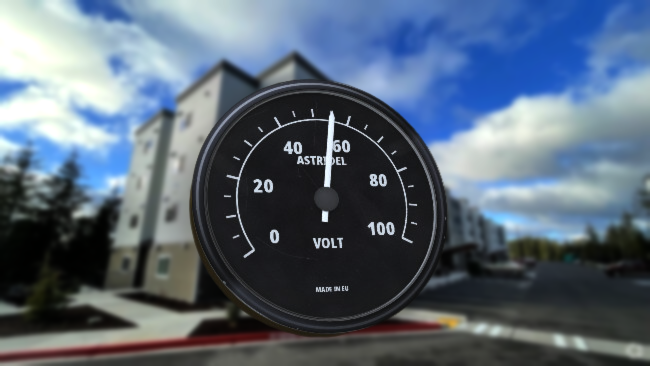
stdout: {"value": 55, "unit": "V"}
